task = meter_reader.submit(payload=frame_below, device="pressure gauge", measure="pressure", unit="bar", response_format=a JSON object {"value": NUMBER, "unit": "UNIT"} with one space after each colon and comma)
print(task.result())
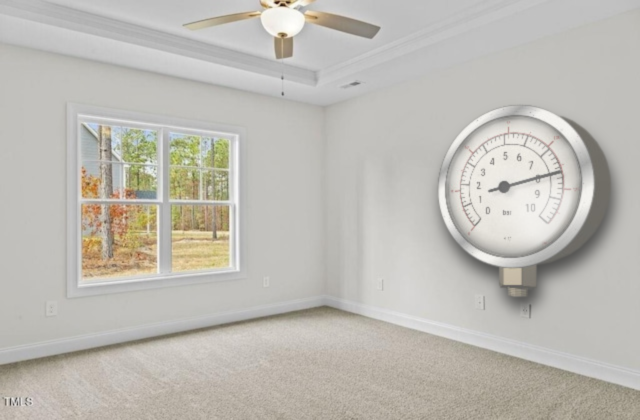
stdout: {"value": 8, "unit": "bar"}
